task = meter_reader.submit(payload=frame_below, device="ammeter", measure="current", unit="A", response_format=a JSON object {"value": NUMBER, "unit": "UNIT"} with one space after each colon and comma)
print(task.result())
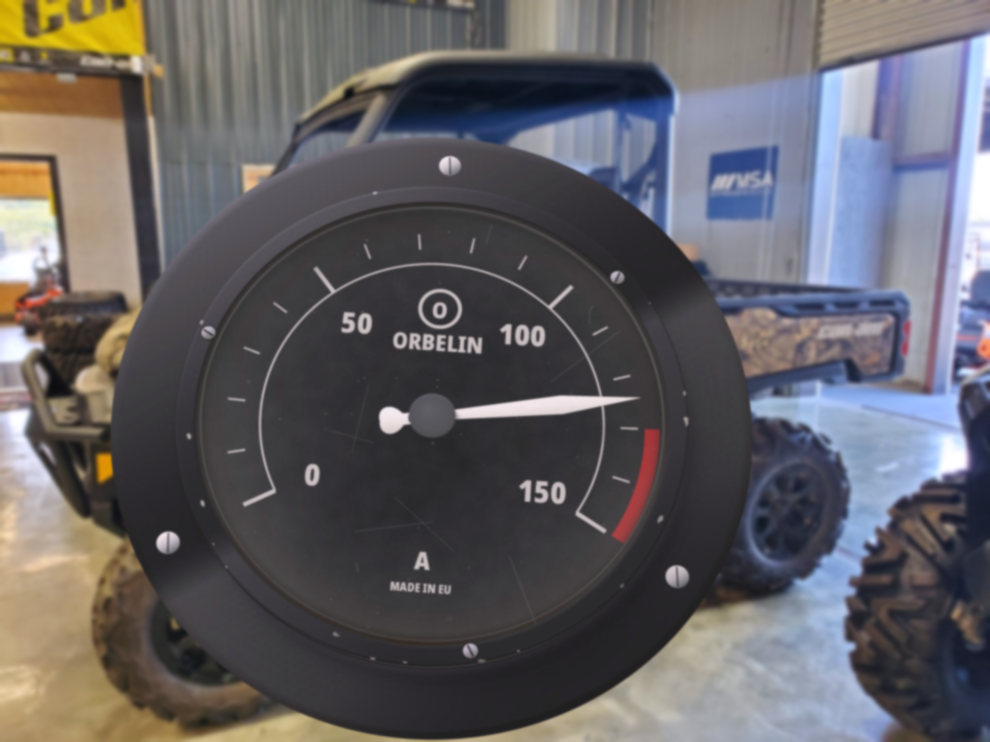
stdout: {"value": 125, "unit": "A"}
